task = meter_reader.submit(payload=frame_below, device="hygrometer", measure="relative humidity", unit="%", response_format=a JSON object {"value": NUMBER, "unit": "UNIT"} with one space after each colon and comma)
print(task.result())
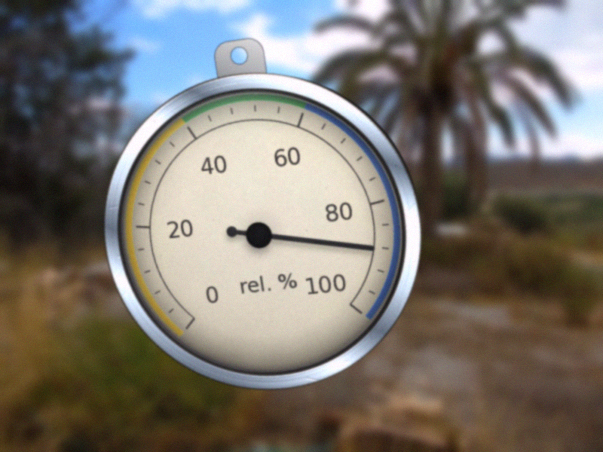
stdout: {"value": 88, "unit": "%"}
